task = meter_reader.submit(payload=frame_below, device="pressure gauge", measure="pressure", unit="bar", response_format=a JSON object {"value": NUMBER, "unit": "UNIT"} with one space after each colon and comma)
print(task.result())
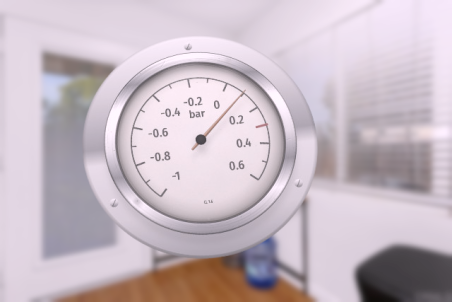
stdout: {"value": 0.1, "unit": "bar"}
